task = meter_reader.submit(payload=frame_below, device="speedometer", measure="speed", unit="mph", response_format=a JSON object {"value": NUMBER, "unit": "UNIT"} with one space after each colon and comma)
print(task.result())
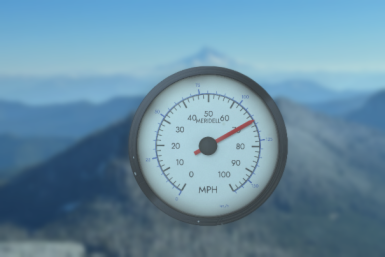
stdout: {"value": 70, "unit": "mph"}
